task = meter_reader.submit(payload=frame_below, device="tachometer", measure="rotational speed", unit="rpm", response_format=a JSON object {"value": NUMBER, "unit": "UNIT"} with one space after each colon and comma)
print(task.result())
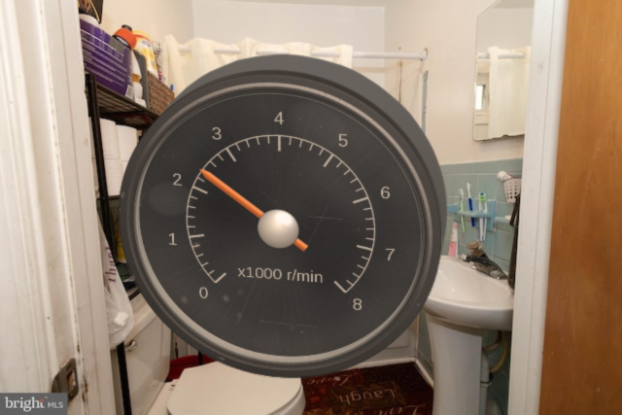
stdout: {"value": 2400, "unit": "rpm"}
